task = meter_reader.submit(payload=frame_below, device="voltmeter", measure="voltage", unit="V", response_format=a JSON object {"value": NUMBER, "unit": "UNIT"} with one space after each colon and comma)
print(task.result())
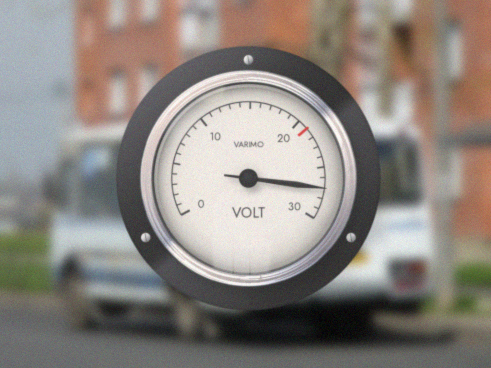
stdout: {"value": 27, "unit": "V"}
